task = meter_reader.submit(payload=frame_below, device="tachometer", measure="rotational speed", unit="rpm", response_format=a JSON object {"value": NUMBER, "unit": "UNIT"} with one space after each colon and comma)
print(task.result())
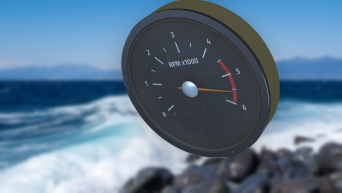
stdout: {"value": 5500, "unit": "rpm"}
